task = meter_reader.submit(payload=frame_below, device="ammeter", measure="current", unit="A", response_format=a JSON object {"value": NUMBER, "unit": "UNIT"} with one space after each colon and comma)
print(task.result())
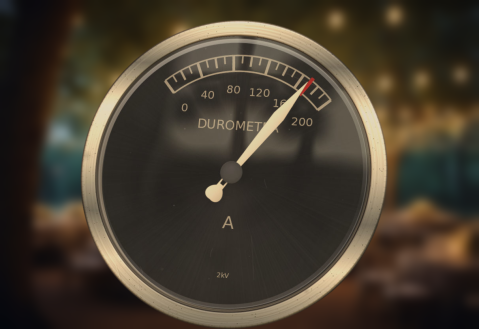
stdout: {"value": 170, "unit": "A"}
